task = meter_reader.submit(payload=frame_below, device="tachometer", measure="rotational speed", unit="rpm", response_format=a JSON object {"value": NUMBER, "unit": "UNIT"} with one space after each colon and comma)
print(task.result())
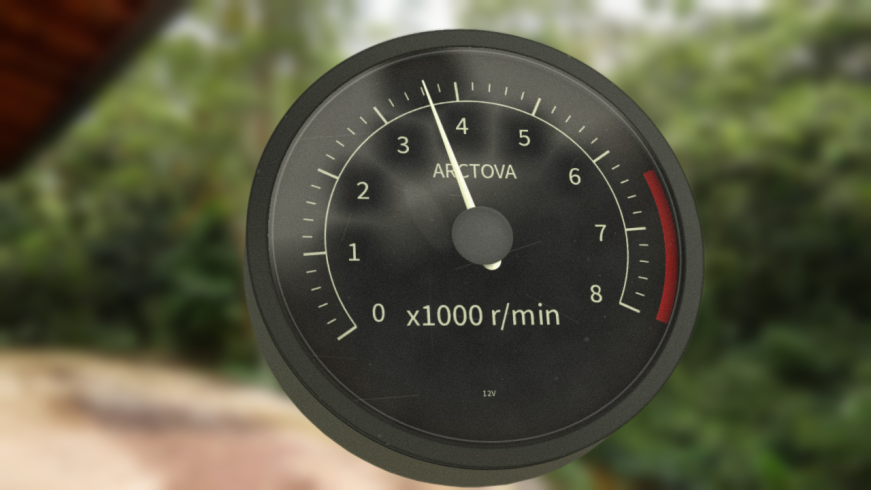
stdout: {"value": 3600, "unit": "rpm"}
